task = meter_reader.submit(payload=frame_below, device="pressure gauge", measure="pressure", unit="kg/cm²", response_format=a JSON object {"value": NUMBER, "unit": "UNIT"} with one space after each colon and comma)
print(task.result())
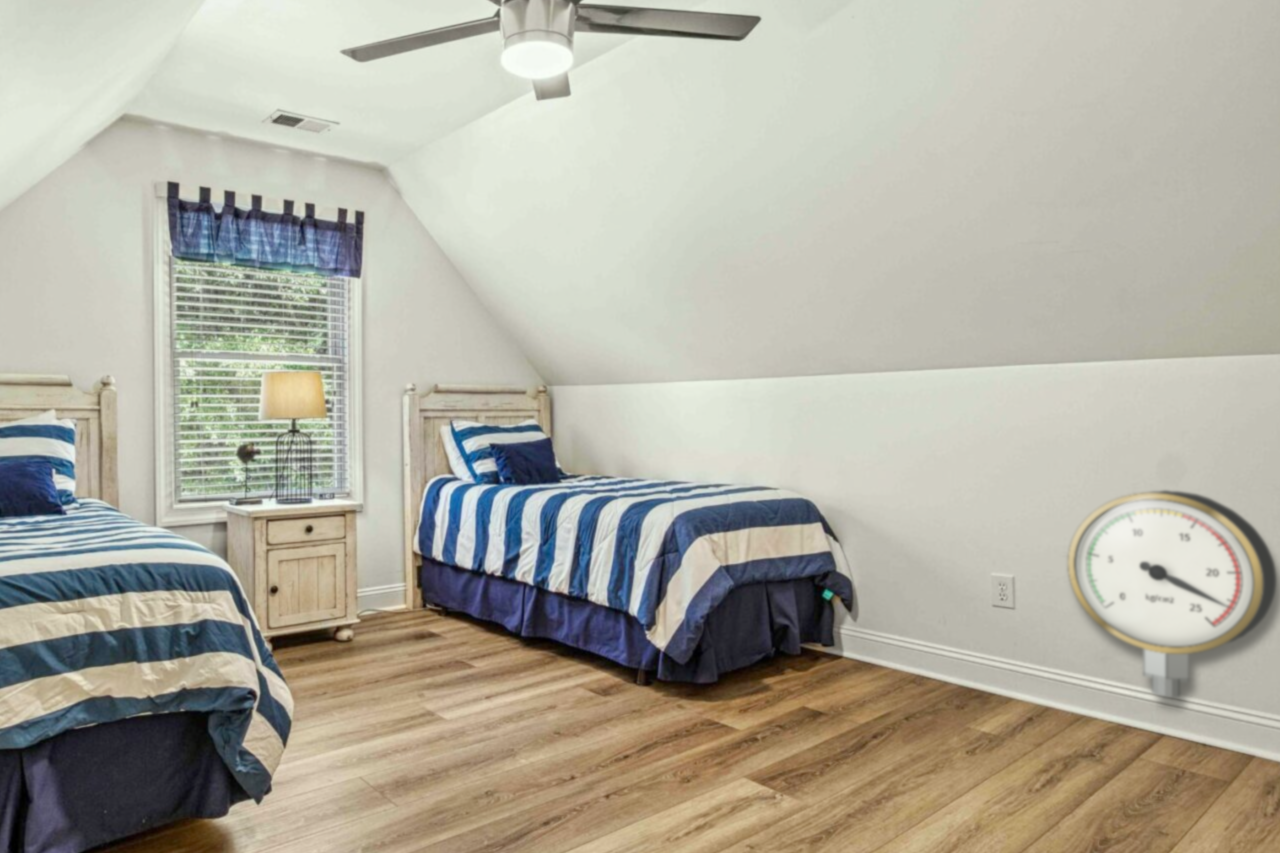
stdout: {"value": 23, "unit": "kg/cm²"}
